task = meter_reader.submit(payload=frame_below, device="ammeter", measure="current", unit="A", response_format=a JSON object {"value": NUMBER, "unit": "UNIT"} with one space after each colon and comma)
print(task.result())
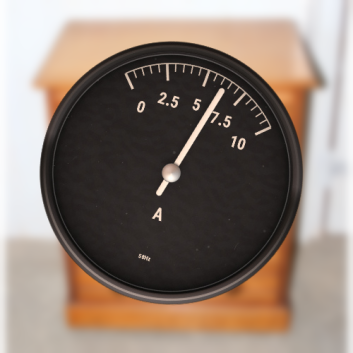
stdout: {"value": 6.25, "unit": "A"}
